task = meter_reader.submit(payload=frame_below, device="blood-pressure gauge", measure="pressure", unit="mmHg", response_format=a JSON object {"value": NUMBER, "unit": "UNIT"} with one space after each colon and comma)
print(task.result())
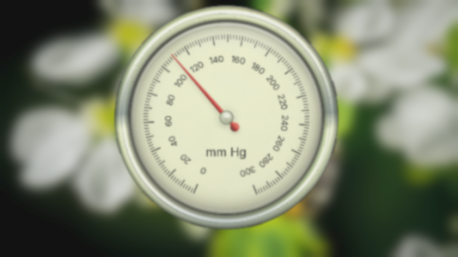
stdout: {"value": 110, "unit": "mmHg"}
